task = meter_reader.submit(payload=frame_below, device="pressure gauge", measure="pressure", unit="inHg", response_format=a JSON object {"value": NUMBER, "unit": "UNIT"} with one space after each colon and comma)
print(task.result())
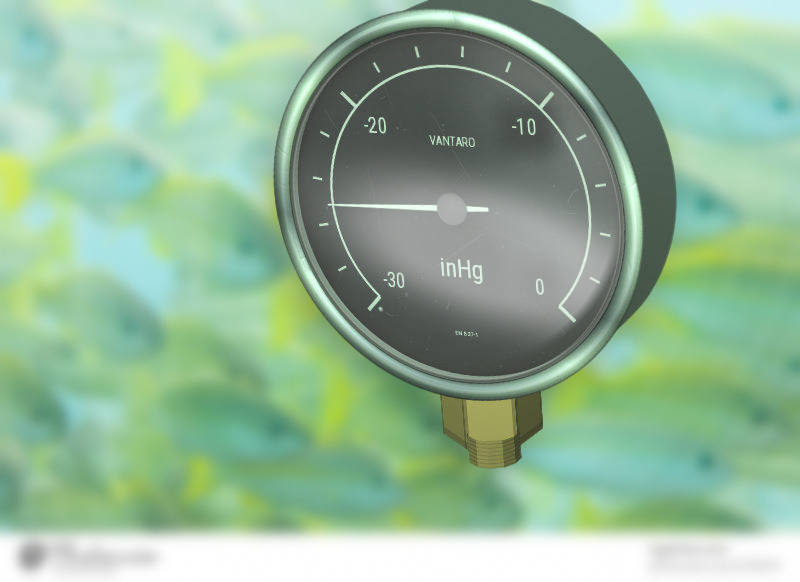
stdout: {"value": -25, "unit": "inHg"}
